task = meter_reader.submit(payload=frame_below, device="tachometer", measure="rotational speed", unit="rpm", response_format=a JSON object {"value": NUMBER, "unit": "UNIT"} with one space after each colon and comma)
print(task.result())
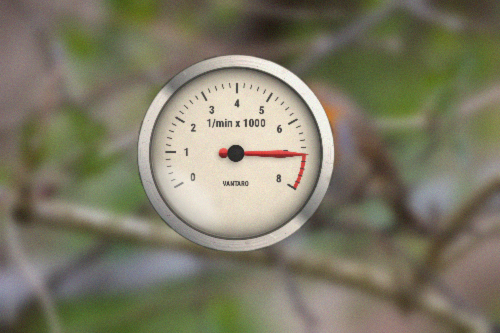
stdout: {"value": 7000, "unit": "rpm"}
